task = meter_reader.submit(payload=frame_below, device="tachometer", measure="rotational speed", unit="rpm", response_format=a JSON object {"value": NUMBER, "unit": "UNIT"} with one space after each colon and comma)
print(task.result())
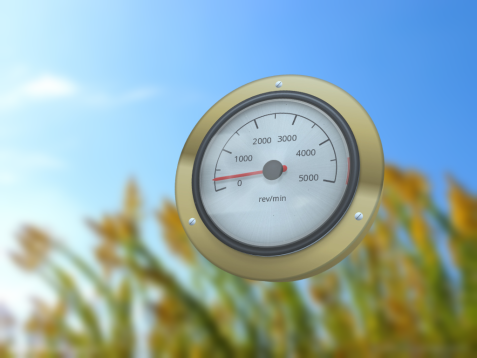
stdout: {"value": 250, "unit": "rpm"}
